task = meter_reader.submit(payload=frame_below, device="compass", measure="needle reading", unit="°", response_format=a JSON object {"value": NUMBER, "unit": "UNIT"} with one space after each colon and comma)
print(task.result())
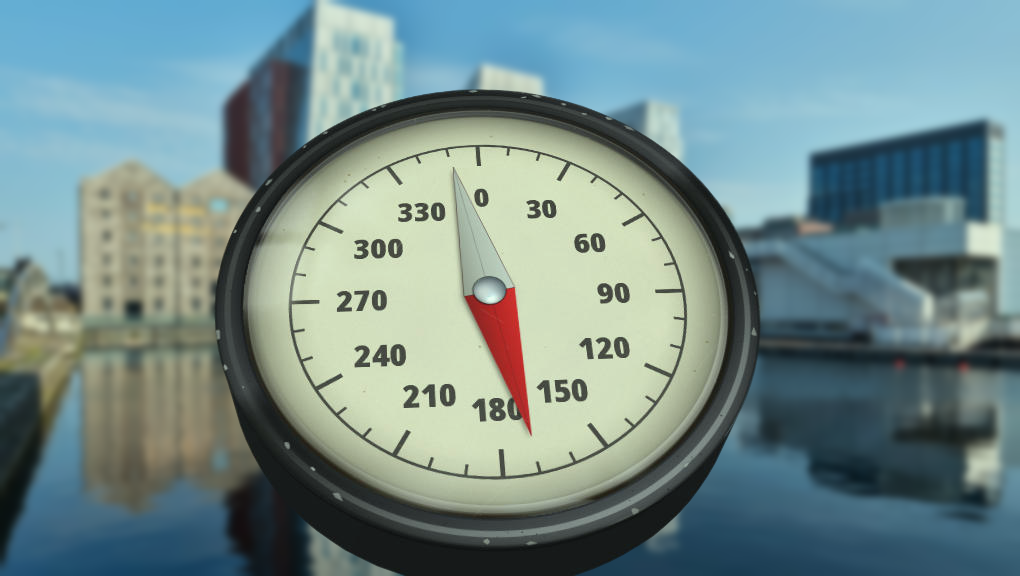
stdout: {"value": 170, "unit": "°"}
